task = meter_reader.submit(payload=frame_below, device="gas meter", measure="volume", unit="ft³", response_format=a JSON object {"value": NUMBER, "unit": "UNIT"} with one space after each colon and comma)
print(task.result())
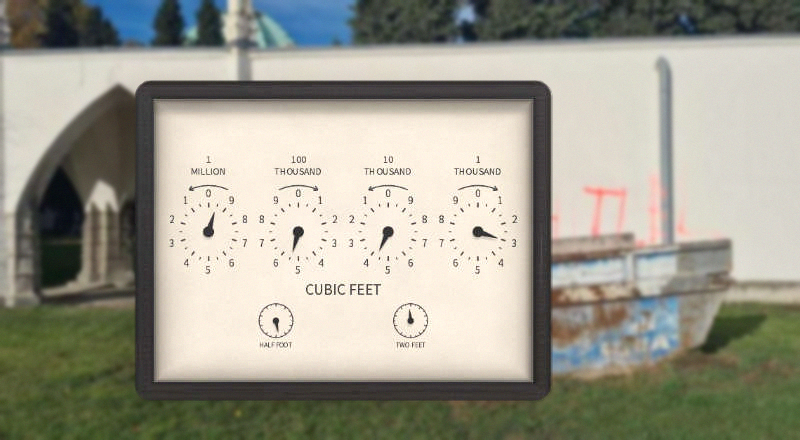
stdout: {"value": 954300, "unit": "ft³"}
